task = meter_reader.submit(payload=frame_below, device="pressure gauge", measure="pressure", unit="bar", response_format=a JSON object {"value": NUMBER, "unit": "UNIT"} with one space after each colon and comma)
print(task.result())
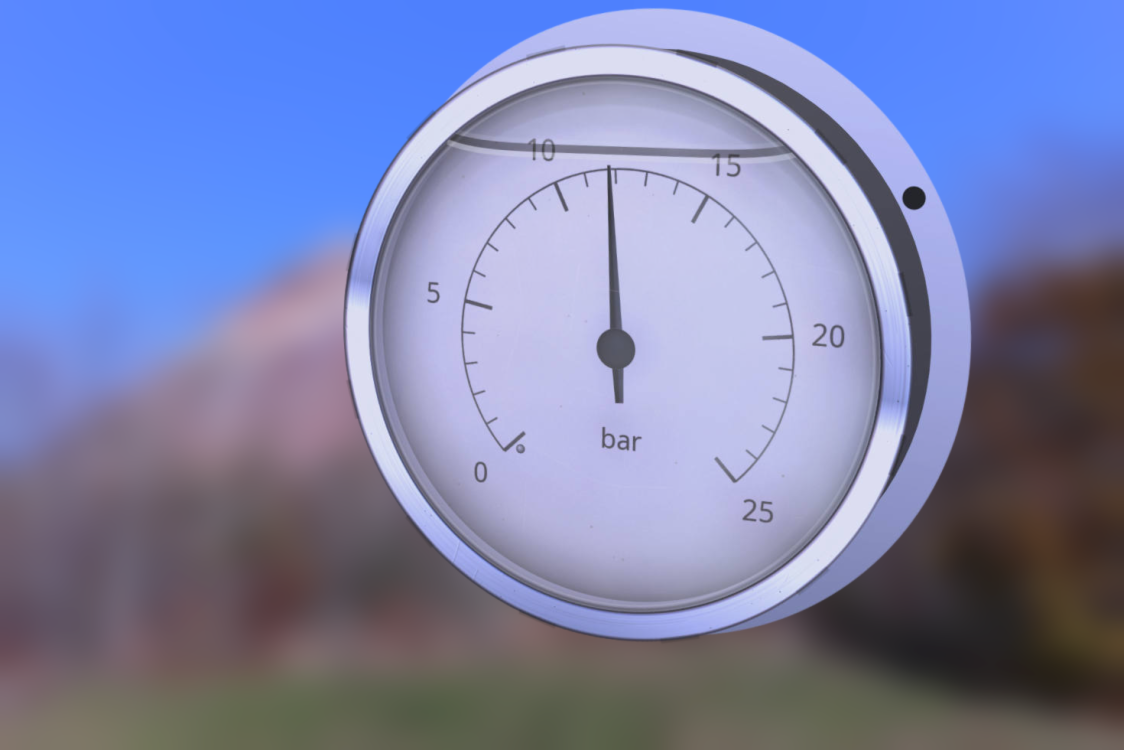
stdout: {"value": 12, "unit": "bar"}
